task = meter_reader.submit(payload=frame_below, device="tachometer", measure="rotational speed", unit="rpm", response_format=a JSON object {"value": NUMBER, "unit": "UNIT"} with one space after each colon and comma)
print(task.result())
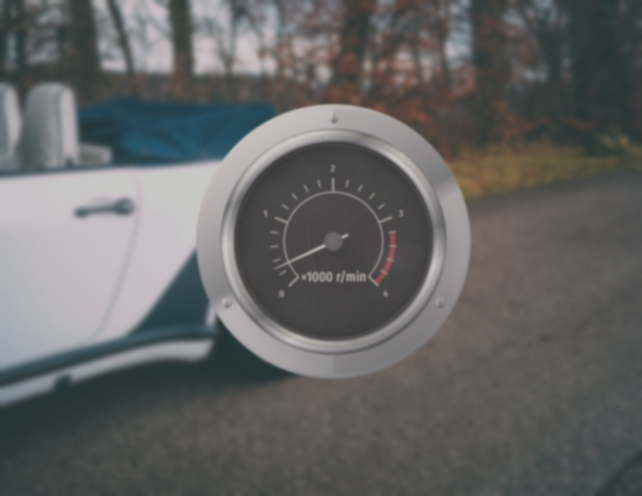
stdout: {"value": 300, "unit": "rpm"}
